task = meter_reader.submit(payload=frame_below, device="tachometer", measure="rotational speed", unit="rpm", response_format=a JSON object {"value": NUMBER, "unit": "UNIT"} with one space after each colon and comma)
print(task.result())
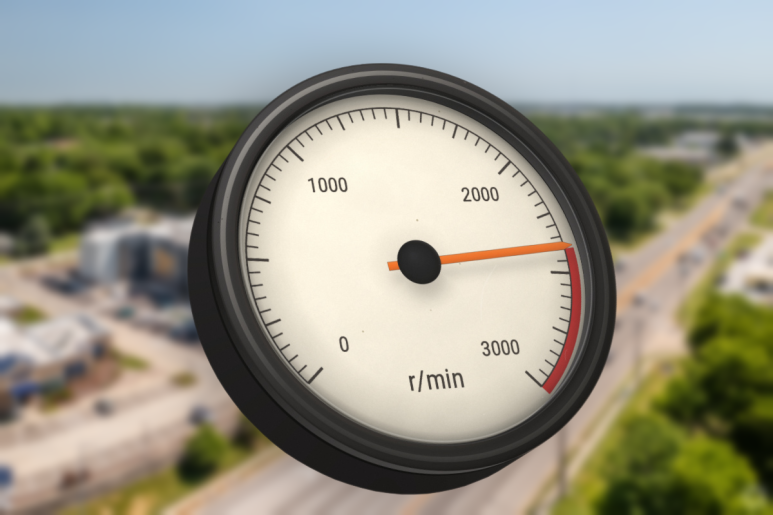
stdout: {"value": 2400, "unit": "rpm"}
